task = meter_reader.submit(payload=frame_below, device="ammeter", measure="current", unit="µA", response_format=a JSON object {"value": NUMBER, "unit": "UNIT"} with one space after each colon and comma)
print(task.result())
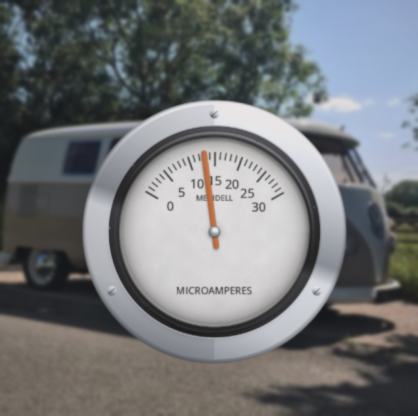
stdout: {"value": 13, "unit": "µA"}
